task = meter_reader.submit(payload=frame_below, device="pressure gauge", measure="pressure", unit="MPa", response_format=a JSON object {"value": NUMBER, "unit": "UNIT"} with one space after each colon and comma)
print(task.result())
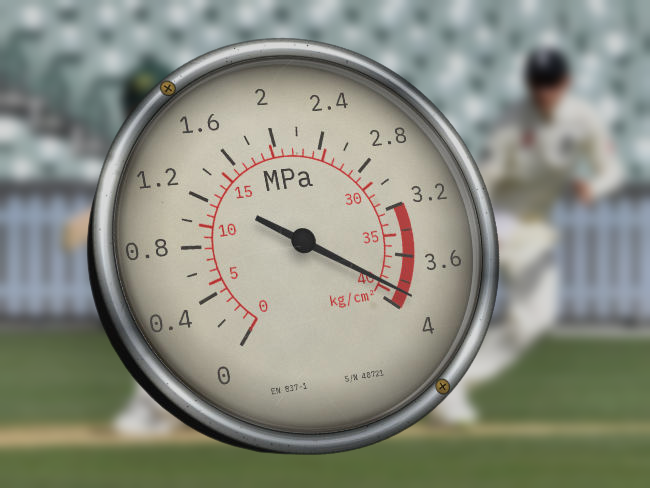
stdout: {"value": 3.9, "unit": "MPa"}
